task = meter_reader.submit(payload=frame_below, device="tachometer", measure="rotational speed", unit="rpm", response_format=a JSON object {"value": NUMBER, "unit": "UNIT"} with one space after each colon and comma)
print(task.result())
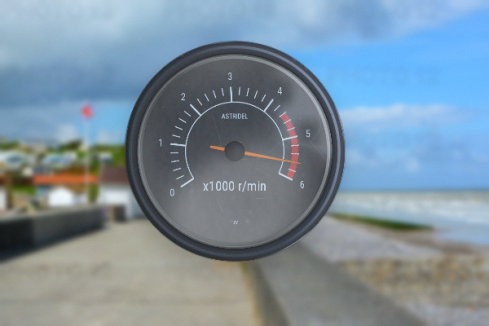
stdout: {"value": 5600, "unit": "rpm"}
